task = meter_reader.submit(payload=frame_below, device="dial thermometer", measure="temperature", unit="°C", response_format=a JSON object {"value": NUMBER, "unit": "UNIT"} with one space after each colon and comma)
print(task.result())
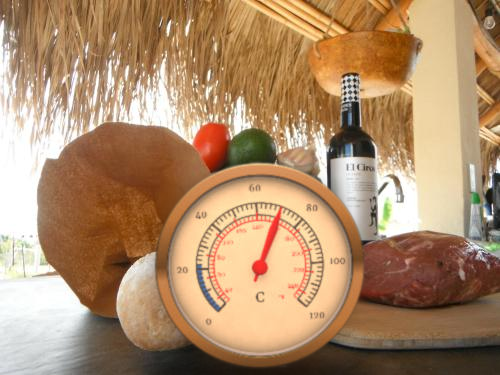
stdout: {"value": 70, "unit": "°C"}
